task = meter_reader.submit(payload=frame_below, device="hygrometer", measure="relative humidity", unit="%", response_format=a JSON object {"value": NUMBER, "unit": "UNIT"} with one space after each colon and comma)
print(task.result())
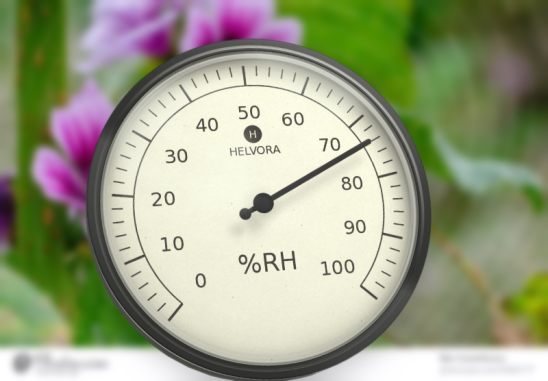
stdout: {"value": 74, "unit": "%"}
